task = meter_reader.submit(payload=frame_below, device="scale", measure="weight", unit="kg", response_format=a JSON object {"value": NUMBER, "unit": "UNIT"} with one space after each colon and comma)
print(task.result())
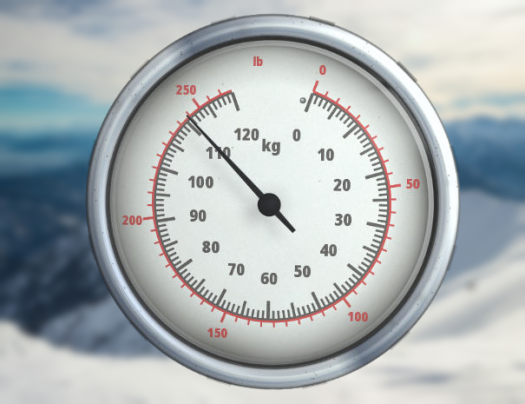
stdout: {"value": 111, "unit": "kg"}
